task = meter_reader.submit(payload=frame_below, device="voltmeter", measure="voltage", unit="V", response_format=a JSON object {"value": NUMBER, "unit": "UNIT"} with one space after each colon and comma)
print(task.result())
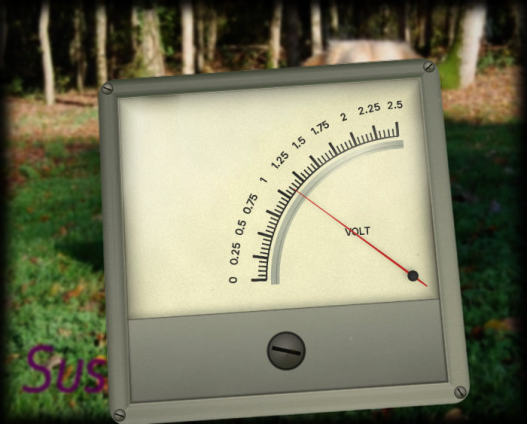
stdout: {"value": 1.1, "unit": "V"}
